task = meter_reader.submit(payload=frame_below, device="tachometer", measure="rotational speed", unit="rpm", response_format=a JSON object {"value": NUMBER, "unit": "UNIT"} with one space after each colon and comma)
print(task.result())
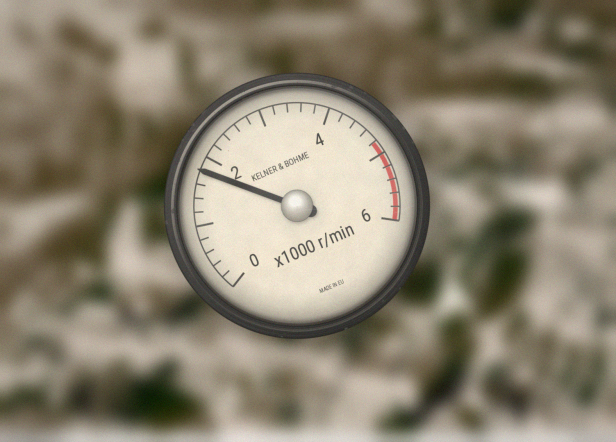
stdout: {"value": 1800, "unit": "rpm"}
